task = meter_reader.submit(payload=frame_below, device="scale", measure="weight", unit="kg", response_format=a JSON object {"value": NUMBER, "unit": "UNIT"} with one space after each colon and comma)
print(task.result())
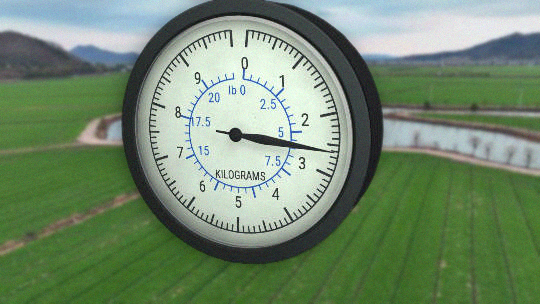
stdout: {"value": 2.6, "unit": "kg"}
